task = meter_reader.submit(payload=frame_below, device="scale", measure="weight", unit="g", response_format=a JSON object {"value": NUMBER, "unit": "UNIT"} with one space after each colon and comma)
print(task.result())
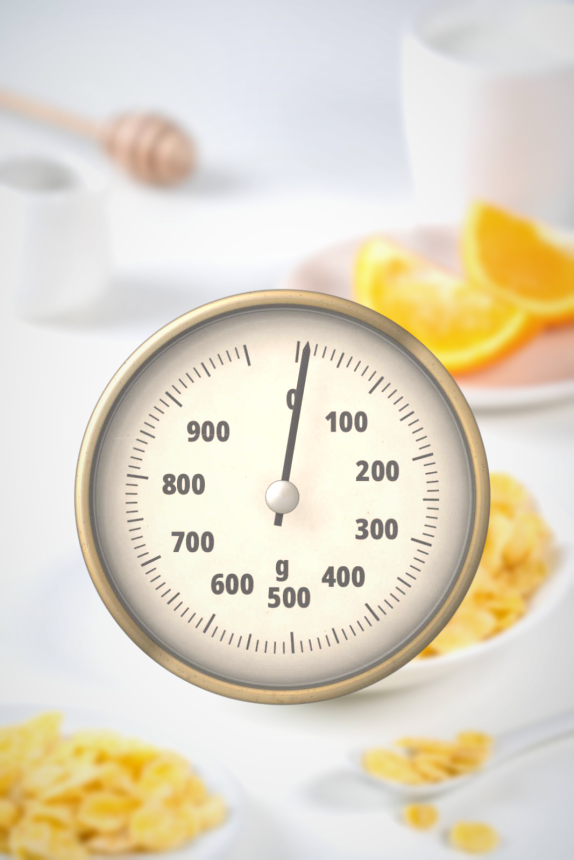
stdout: {"value": 10, "unit": "g"}
